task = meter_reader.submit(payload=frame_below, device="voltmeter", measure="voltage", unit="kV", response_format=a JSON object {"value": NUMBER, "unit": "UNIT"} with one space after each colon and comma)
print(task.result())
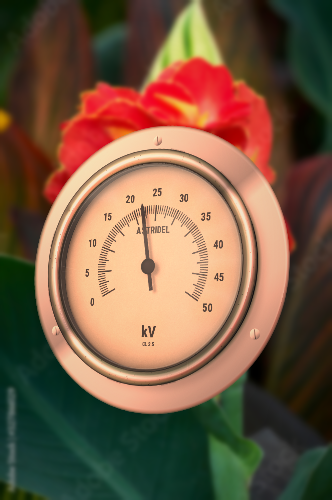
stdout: {"value": 22.5, "unit": "kV"}
